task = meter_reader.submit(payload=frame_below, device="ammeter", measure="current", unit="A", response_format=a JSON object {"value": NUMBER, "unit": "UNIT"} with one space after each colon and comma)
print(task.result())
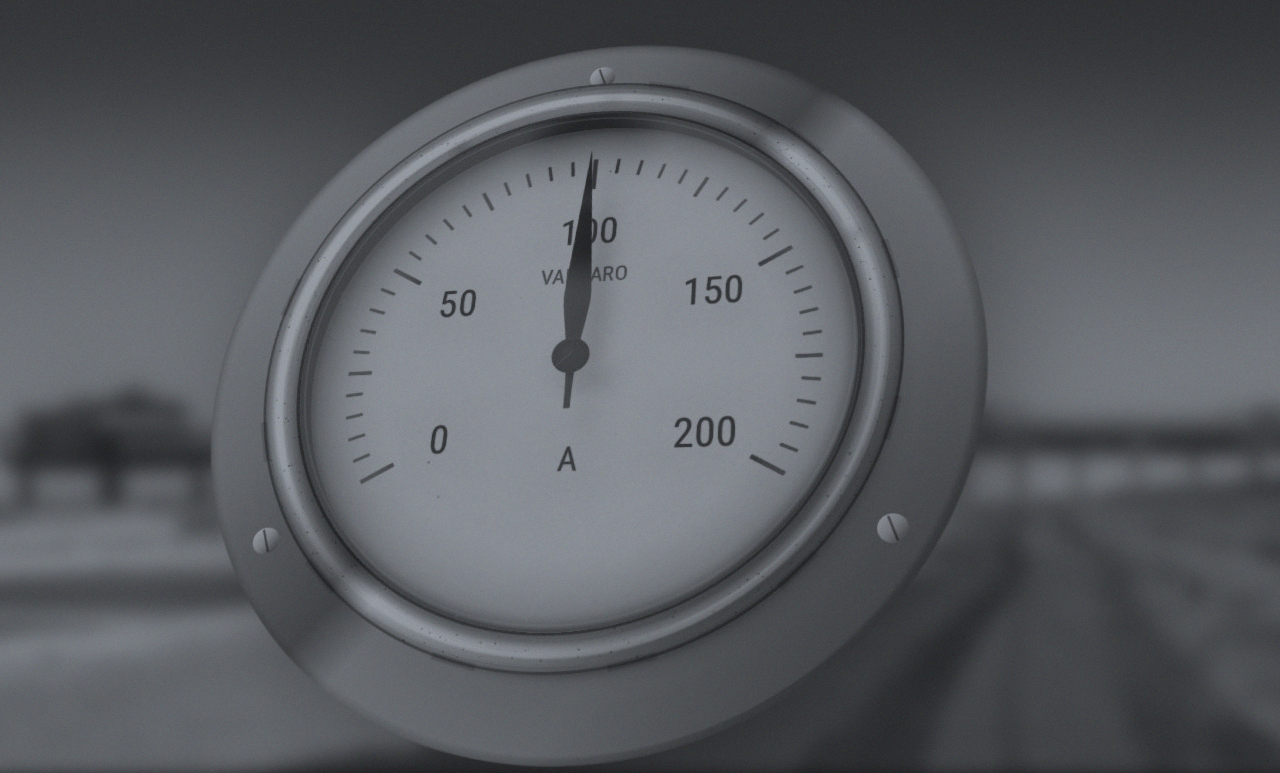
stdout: {"value": 100, "unit": "A"}
